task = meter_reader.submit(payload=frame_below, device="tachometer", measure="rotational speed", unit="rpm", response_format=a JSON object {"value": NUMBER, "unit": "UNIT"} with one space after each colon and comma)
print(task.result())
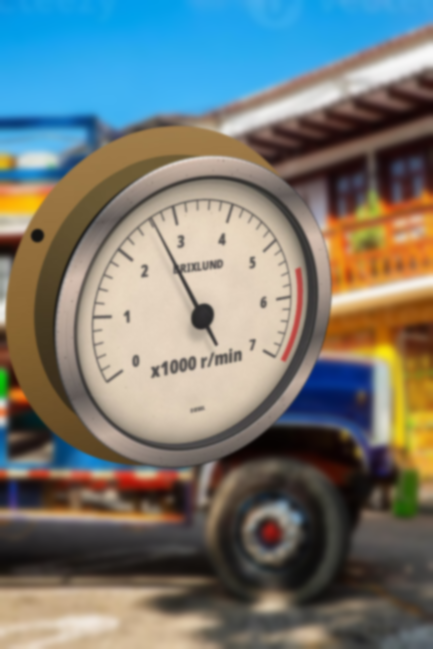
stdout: {"value": 2600, "unit": "rpm"}
